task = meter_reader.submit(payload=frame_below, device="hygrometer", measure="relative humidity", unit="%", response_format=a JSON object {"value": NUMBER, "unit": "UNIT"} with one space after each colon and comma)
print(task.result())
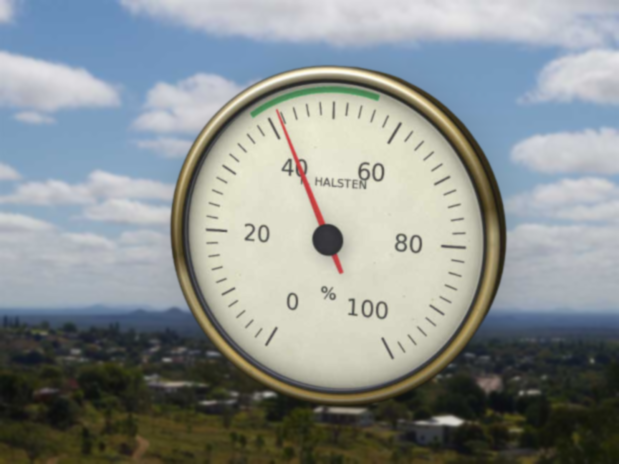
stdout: {"value": 42, "unit": "%"}
